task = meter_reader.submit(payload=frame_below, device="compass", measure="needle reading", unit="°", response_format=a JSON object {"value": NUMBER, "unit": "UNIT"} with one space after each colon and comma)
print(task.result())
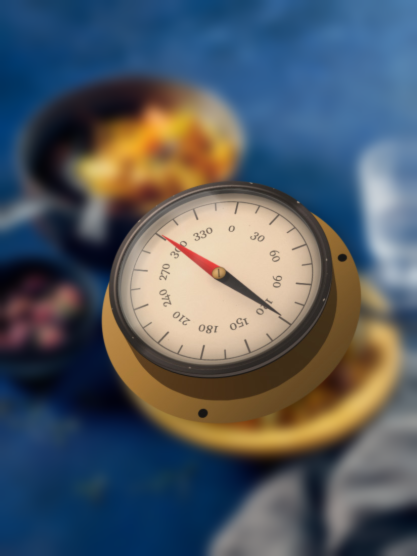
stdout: {"value": 300, "unit": "°"}
